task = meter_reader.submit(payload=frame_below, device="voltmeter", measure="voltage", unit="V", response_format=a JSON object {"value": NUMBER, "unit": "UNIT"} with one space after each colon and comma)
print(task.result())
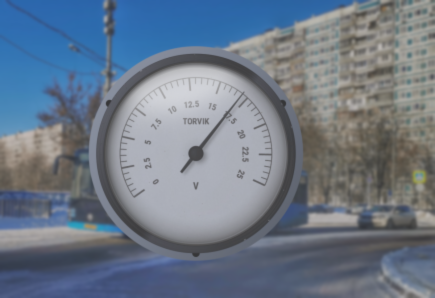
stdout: {"value": 17, "unit": "V"}
